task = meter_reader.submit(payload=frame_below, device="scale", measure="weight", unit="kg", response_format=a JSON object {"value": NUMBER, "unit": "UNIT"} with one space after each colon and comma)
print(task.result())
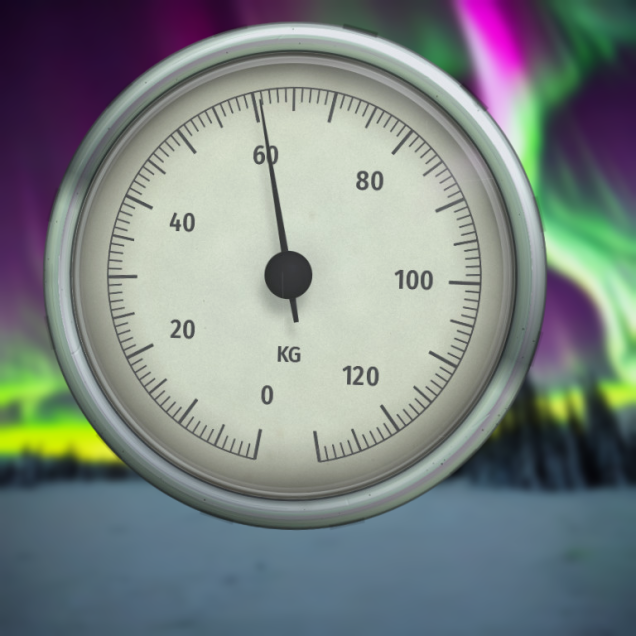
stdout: {"value": 61, "unit": "kg"}
